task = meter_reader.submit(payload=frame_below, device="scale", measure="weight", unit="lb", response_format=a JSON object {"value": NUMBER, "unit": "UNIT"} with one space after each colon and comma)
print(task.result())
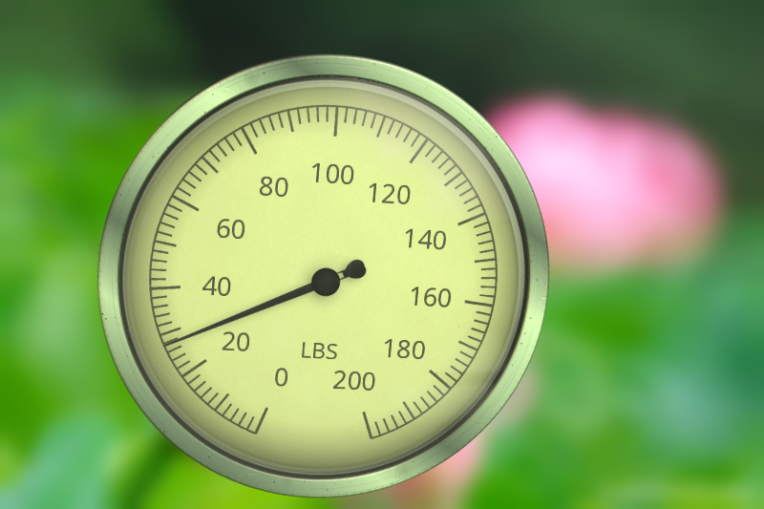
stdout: {"value": 28, "unit": "lb"}
